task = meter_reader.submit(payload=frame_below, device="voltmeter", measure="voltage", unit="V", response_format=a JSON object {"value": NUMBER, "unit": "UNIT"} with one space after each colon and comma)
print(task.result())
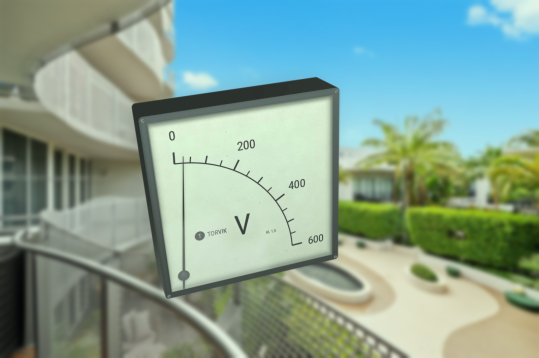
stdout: {"value": 25, "unit": "V"}
